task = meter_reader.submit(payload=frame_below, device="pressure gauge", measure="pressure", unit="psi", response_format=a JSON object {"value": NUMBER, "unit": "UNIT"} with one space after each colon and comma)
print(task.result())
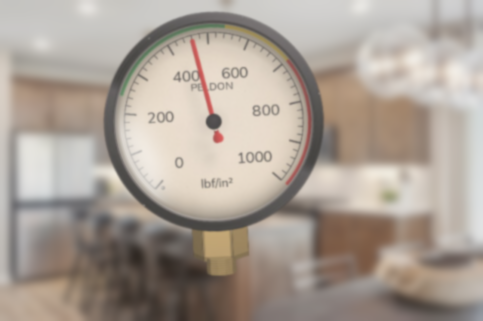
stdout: {"value": 460, "unit": "psi"}
